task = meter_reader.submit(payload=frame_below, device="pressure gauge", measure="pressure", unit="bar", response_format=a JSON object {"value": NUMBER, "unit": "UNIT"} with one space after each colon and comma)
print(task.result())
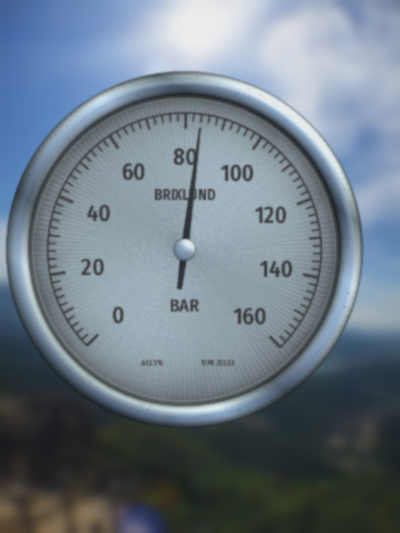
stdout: {"value": 84, "unit": "bar"}
